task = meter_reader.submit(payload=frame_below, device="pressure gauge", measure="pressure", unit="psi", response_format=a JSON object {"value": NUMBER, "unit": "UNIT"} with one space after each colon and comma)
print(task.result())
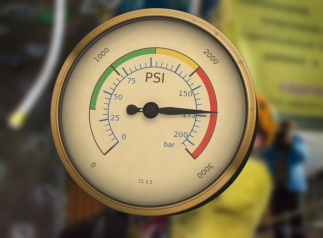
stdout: {"value": 2500, "unit": "psi"}
